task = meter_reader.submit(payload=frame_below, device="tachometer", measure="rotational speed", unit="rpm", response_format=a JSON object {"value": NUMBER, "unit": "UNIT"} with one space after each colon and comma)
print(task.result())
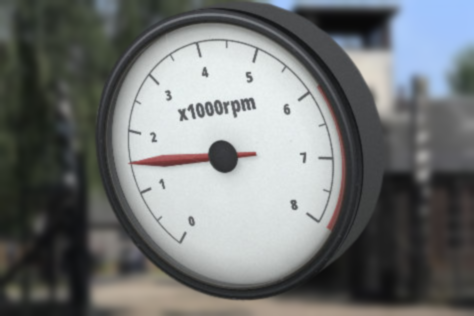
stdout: {"value": 1500, "unit": "rpm"}
